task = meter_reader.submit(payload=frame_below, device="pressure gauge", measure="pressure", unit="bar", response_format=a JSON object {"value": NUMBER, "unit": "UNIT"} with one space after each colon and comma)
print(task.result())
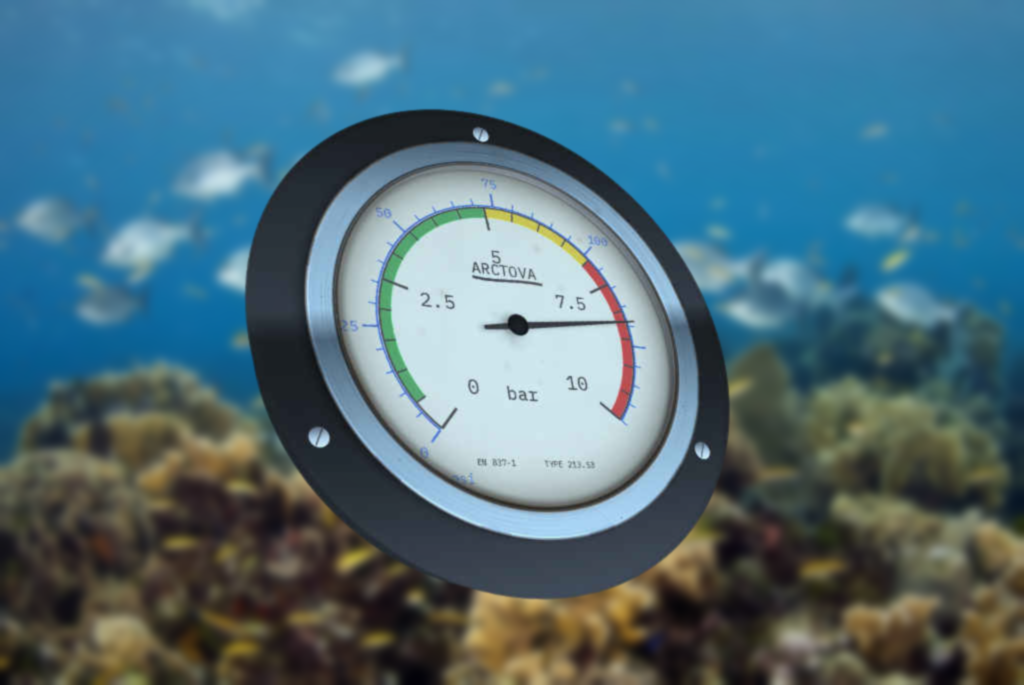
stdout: {"value": 8.25, "unit": "bar"}
